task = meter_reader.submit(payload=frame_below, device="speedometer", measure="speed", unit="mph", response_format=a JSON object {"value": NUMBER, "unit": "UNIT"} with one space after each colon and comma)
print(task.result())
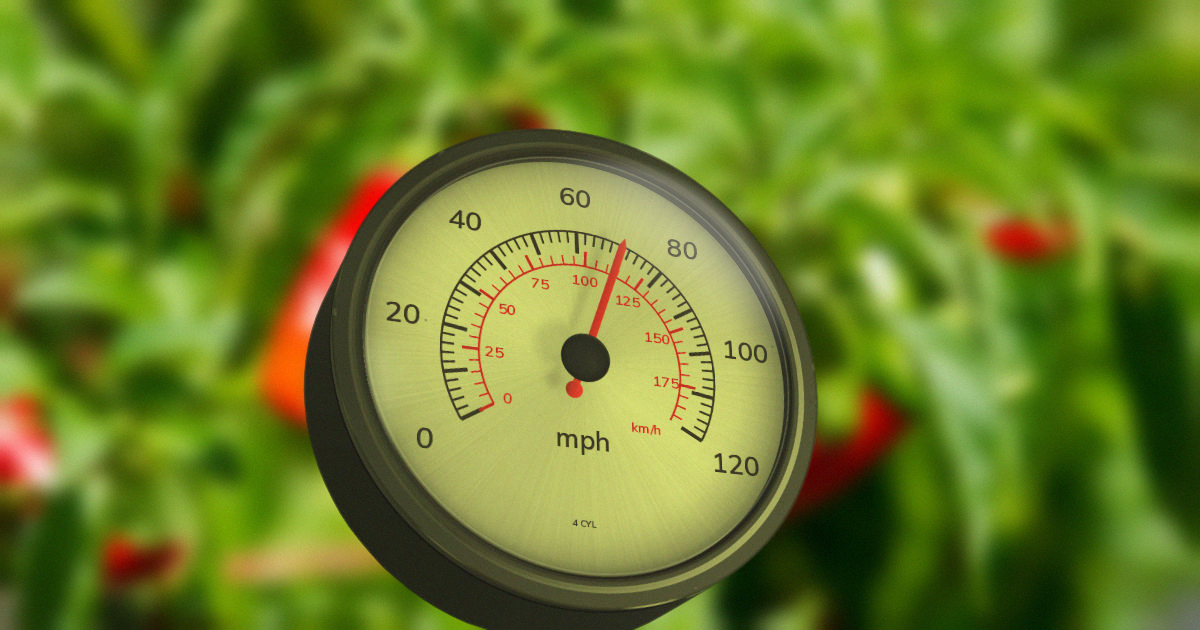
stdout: {"value": 70, "unit": "mph"}
